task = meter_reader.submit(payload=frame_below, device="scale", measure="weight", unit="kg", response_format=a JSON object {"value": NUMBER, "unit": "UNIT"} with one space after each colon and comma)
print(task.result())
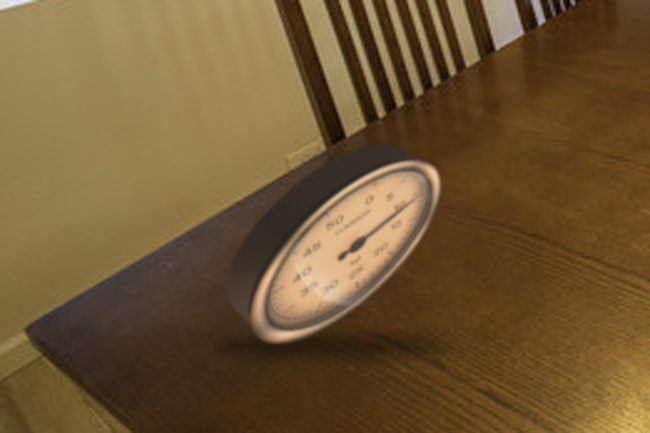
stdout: {"value": 10, "unit": "kg"}
